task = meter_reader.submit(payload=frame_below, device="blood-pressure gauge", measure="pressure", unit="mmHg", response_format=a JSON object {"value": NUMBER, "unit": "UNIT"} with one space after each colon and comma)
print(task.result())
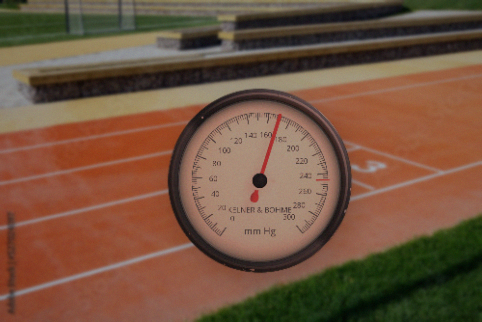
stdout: {"value": 170, "unit": "mmHg"}
